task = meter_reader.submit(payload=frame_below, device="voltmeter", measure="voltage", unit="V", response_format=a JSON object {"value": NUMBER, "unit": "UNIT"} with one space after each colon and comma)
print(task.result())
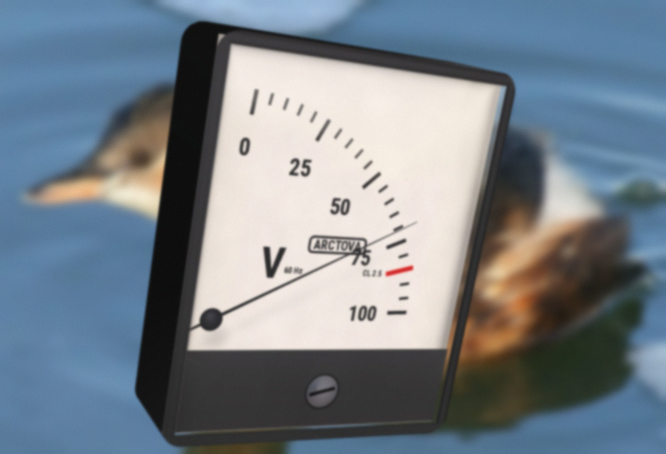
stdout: {"value": 70, "unit": "V"}
